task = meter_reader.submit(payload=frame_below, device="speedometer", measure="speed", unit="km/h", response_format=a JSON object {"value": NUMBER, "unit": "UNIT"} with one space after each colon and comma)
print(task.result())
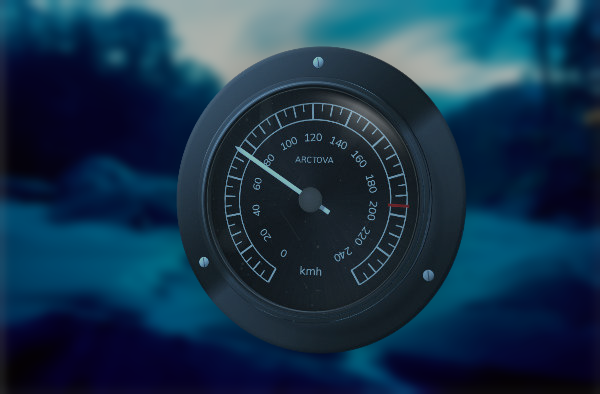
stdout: {"value": 75, "unit": "km/h"}
